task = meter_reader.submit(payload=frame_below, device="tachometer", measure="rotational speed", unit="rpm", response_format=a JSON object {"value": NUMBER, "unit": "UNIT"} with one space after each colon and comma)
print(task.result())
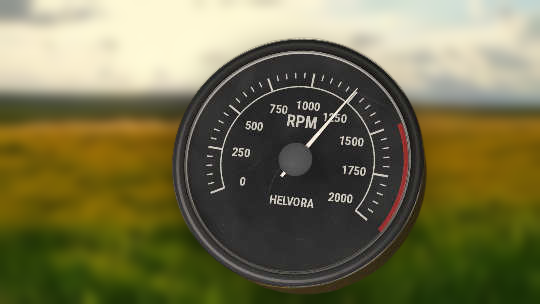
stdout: {"value": 1250, "unit": "rpm"}
